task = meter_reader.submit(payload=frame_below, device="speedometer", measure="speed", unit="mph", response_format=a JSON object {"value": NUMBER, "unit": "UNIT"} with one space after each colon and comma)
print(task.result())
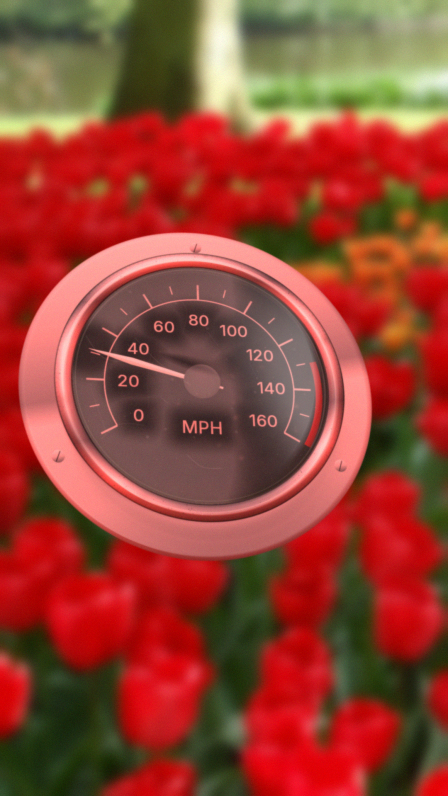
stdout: {"value": 30, "unit": "mph"}
